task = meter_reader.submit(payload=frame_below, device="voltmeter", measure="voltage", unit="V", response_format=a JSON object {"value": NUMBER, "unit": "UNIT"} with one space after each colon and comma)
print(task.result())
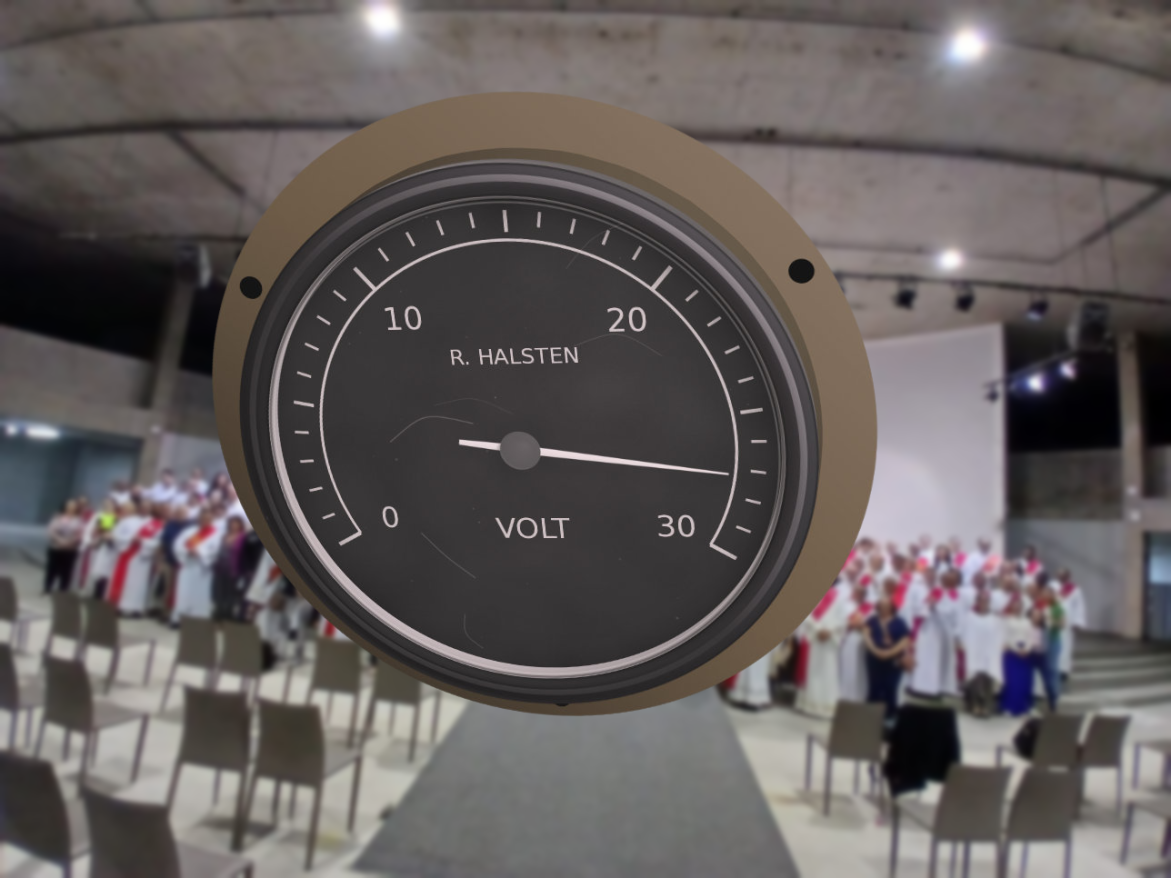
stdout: {"value": 27, "unit": "V"}
